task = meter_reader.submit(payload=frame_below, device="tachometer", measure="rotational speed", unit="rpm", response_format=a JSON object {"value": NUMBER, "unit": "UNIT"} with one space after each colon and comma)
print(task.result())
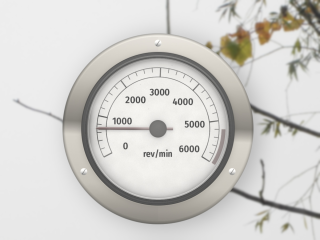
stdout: {"value": 700, "unit": "rpm"}
